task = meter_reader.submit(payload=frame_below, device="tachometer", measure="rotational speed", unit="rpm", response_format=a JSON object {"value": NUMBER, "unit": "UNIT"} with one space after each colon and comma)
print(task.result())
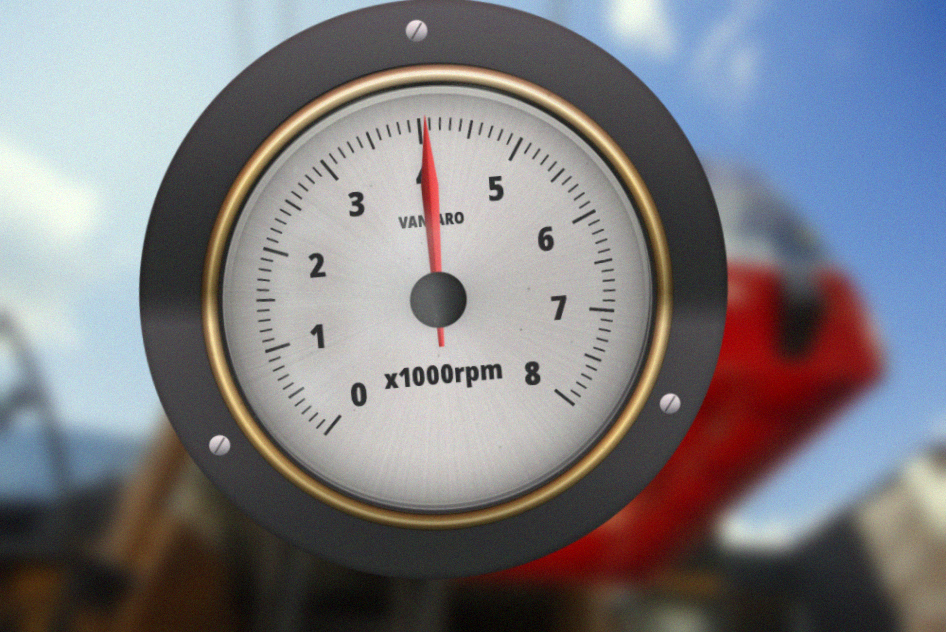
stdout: {"value": 4050, "unit": "rpm"}
